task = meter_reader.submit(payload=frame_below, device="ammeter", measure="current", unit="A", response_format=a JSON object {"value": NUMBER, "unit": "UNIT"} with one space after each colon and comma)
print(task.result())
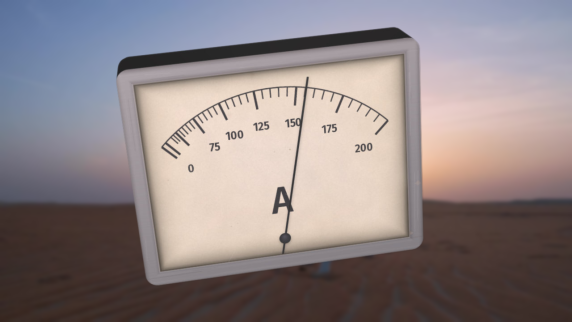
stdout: {"value": 155, "unit": "A"}
